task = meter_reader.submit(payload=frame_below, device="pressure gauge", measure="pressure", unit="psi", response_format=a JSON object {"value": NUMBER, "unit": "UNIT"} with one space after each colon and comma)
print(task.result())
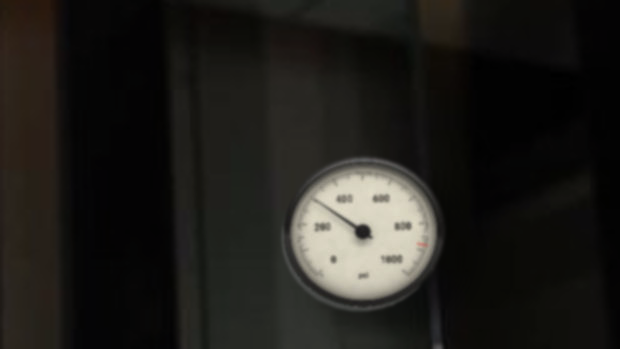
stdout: {"value": 300, "unit": "psi"}
